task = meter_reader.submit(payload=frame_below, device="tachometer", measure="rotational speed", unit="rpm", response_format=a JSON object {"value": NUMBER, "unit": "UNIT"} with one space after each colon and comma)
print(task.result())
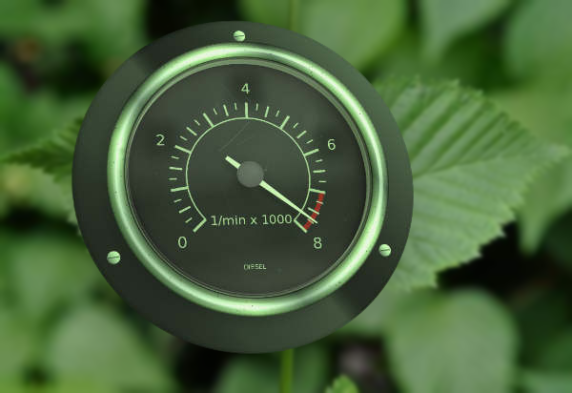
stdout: {"value": 7750, "unit": "rpm"}
